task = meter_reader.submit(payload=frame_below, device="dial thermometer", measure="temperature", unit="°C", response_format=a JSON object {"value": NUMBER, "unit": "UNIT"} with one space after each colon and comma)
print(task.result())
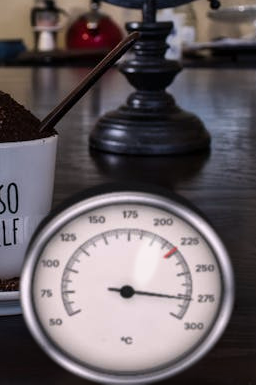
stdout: {"value": 275, "unit": "°C"}
